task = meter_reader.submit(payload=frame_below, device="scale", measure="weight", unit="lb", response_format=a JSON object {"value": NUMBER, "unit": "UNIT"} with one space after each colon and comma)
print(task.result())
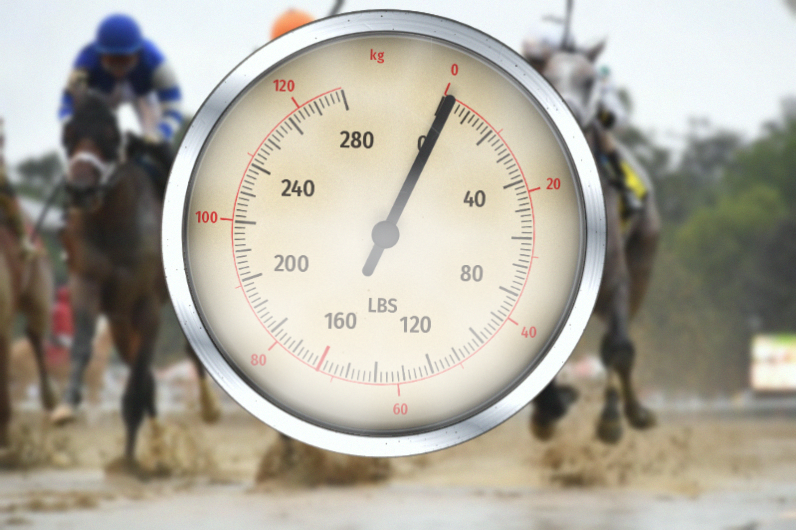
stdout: {"value": 2, "unit": "lb"}
